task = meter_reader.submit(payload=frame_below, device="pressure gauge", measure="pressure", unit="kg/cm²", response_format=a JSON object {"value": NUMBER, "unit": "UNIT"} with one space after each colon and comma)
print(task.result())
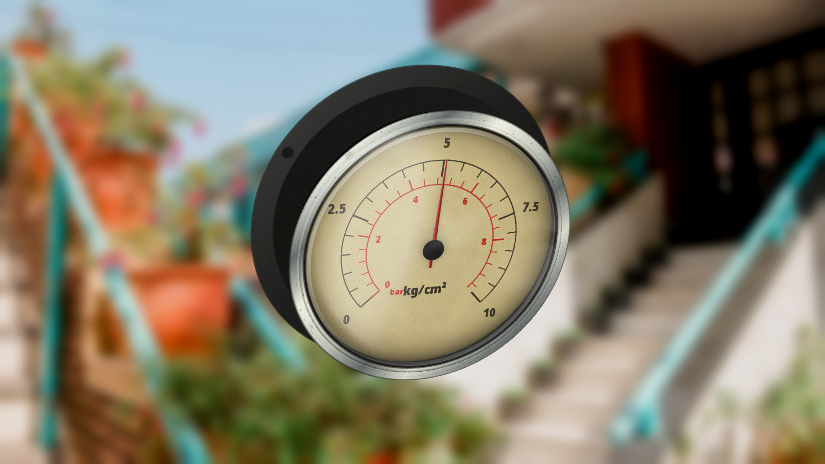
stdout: {"value": 5, "unit": "kg/cm²"}
